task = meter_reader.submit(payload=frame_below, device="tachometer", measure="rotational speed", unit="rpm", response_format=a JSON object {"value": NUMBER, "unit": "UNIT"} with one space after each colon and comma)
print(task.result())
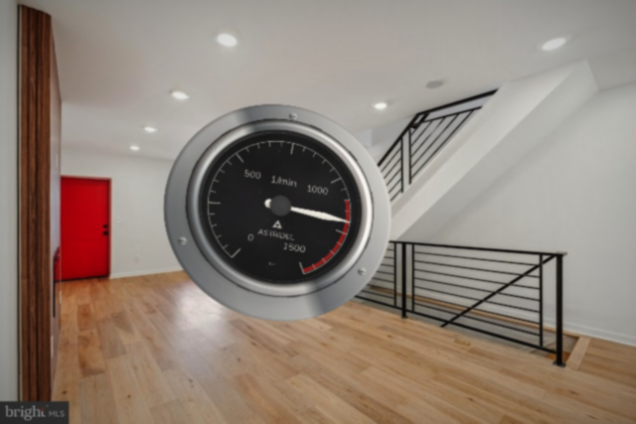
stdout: {"value": 1200, "unit": "rpm"}
